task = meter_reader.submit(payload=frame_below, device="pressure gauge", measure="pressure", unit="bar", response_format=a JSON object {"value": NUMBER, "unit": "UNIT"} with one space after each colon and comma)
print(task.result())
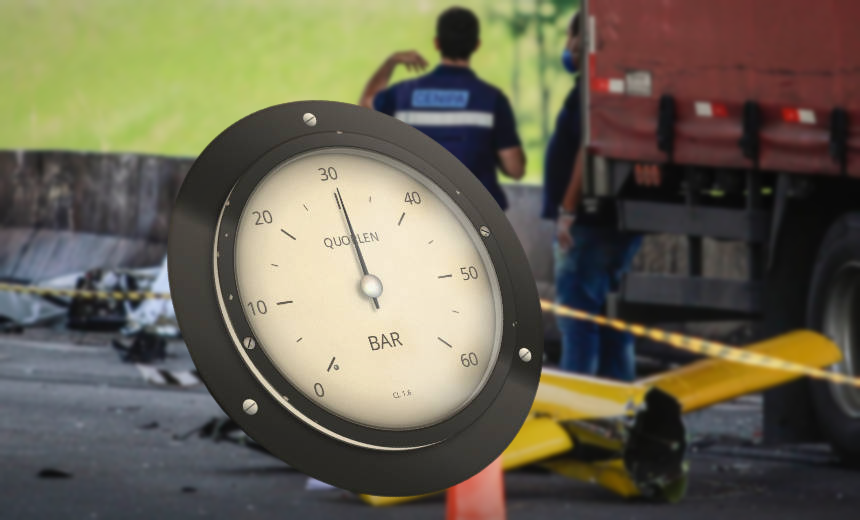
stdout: {"value": 30, "unit": "bar"}
